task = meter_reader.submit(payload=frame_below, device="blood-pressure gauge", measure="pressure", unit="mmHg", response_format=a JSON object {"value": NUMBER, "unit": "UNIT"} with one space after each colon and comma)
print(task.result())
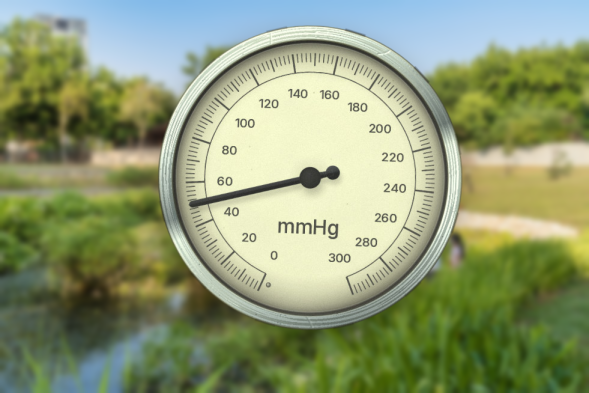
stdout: {"value": 50, "unit": "mmHg"}
